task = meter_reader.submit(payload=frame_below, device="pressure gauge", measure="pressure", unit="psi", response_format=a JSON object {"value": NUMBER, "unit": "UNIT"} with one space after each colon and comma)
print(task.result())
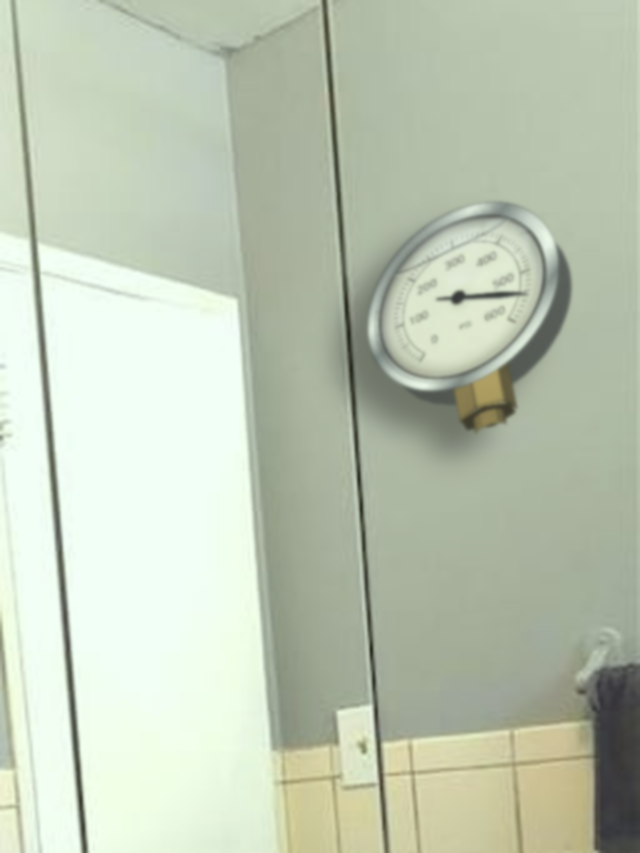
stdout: {"value": 550, "unit": "psi"}
